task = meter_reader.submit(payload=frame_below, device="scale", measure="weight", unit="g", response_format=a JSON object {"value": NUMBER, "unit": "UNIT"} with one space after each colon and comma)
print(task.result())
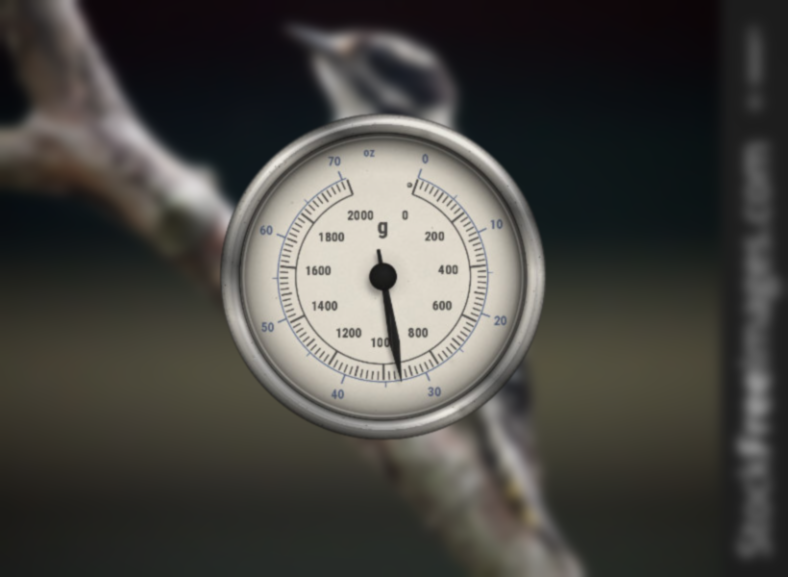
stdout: {"value": 940, "unit": "g"}
